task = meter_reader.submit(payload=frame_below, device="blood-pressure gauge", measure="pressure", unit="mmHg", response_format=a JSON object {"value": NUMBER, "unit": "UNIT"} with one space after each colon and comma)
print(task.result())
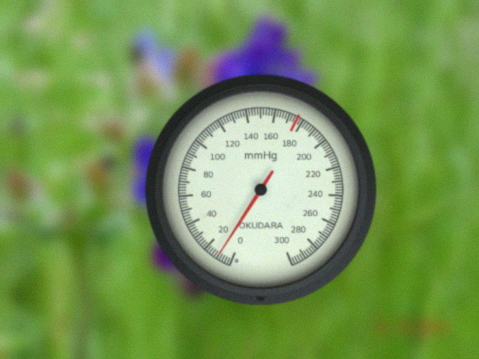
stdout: {"value": 10, "unit": "mmHg"}
